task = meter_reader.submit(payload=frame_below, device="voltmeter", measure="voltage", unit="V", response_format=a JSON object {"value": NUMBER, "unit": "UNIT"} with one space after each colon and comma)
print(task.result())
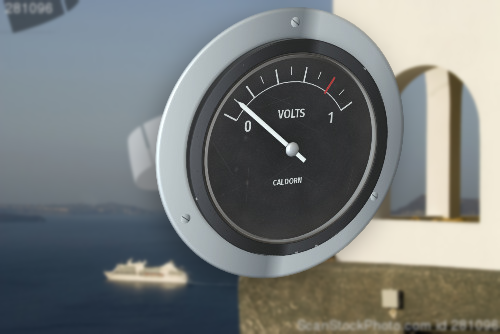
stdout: {"value": 0.1, "unit": "V"}
